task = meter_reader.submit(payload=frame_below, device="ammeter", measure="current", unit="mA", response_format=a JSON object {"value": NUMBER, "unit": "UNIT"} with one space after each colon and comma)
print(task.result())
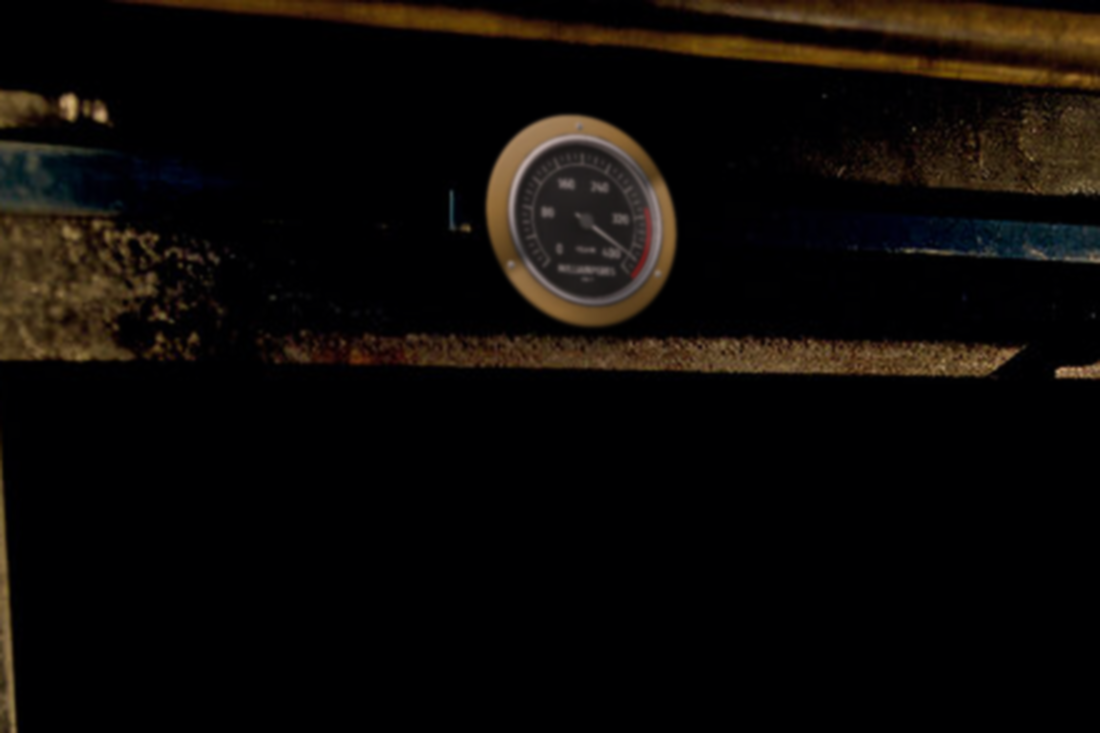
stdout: {"value": 380, "unit": "mA"}
